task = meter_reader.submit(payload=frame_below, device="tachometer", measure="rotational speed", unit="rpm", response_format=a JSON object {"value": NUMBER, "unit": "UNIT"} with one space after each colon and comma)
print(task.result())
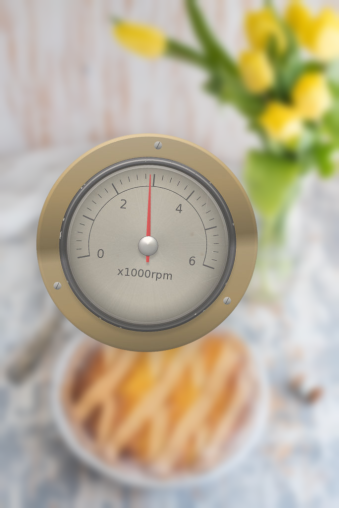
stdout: {"value": 2900, "unit": "rpm"}
